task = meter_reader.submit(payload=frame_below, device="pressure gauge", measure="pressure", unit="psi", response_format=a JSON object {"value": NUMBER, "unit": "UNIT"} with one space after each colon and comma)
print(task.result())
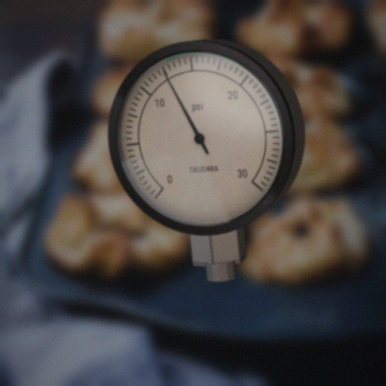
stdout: {"value": 12.5, "unit": "psi"}
